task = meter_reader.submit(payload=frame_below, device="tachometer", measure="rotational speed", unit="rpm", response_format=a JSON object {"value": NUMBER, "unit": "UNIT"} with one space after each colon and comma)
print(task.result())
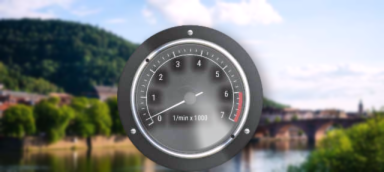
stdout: {"value": 200, "unit": "rpm"}
